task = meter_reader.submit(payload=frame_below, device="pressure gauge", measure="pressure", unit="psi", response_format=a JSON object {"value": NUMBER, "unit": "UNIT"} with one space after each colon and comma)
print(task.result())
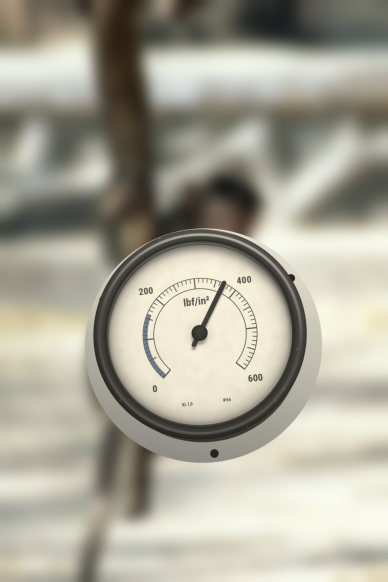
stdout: {"value": 370, "unit": "psi"}
